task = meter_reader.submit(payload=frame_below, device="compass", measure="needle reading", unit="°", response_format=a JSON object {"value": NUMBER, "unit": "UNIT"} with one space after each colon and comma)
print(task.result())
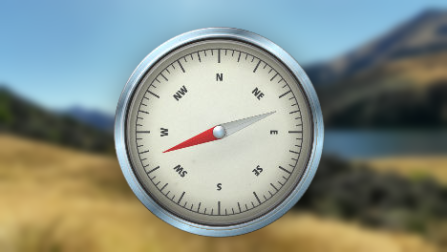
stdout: {"value": 250, "unit": "°"}
